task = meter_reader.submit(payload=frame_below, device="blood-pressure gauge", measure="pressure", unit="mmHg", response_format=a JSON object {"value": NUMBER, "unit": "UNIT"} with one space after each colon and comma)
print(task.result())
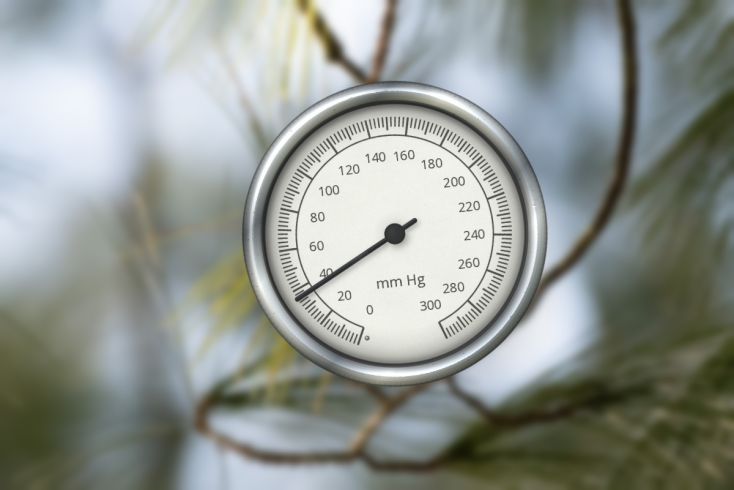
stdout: {"value": 36, "unit": "mmHg"}
